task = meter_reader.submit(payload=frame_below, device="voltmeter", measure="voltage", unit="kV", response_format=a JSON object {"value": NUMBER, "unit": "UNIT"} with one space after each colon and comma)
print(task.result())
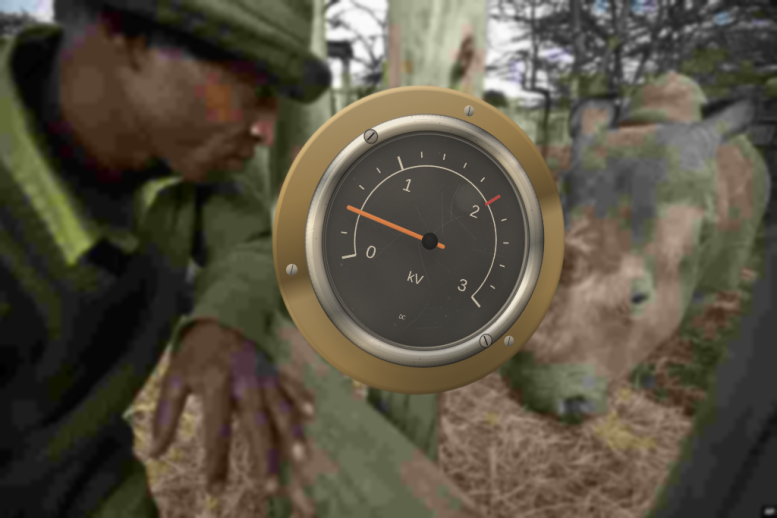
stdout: {"value": 0.4, "unit": "kV"}
